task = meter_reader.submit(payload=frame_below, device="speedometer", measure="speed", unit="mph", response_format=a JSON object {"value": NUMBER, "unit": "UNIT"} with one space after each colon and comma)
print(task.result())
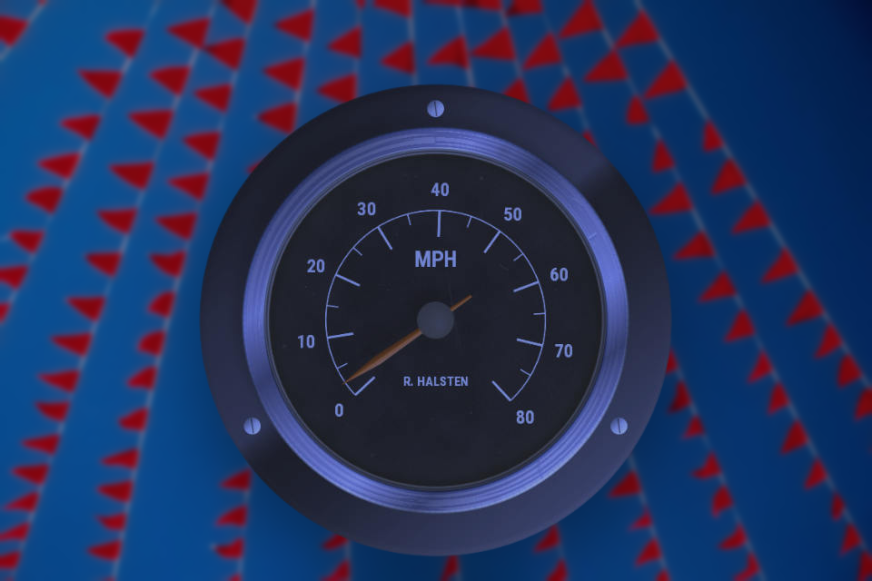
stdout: {"value": 2.5, "unit": "mph"}
